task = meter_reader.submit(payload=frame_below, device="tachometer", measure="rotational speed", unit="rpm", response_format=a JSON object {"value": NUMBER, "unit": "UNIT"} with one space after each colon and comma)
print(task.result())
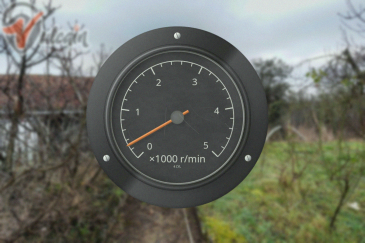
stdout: {"value": 300, "unit": "rpm"}
